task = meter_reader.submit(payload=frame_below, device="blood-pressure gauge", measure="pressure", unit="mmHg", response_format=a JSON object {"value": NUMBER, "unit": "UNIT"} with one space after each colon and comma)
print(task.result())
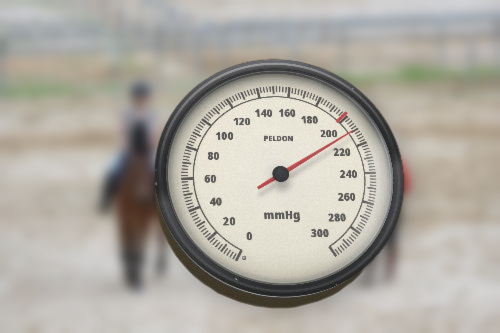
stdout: {"value": 210, "unit": "mmHg"}
